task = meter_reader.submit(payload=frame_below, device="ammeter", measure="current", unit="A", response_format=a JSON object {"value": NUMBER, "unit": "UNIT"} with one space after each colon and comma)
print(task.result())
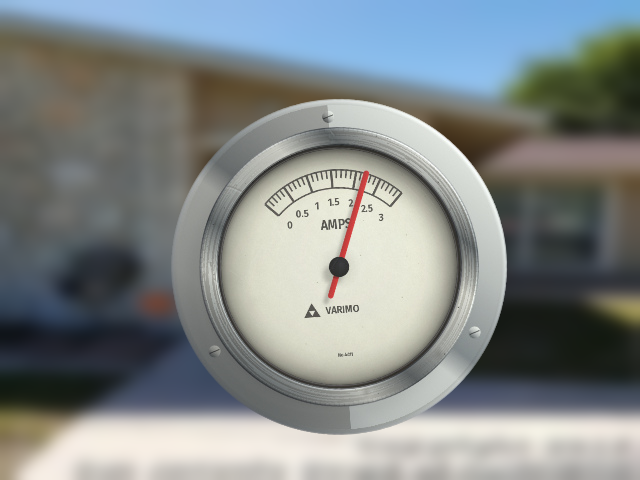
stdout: {"value": 2.2, "unit": "A"}
